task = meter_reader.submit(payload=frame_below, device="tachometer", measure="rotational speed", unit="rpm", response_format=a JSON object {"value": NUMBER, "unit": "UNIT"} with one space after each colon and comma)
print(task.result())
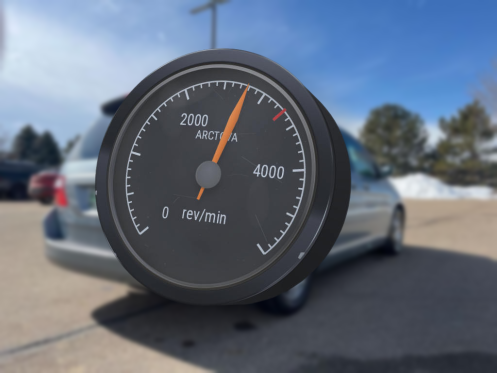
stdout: {"value": 2800, "unit": "rpm"}
